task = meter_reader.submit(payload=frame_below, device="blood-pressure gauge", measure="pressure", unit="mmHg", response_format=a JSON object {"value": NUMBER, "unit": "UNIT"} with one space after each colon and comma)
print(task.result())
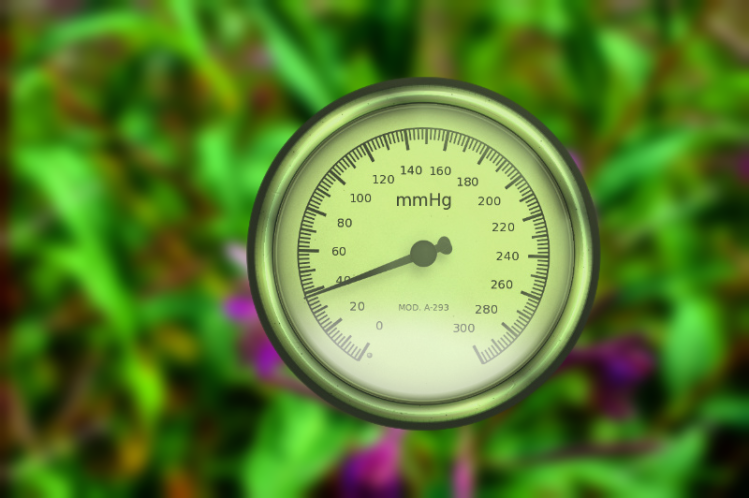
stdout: {"value": 38, "unit": "mmHg"}
